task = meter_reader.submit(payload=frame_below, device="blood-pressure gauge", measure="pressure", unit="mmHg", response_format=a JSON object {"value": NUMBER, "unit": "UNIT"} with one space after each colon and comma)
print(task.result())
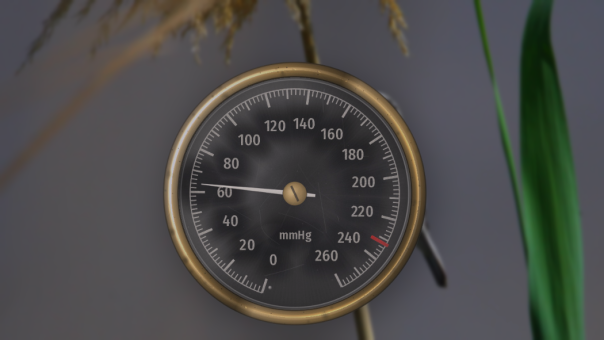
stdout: {"value": 64, "unit": "mmHg"}
